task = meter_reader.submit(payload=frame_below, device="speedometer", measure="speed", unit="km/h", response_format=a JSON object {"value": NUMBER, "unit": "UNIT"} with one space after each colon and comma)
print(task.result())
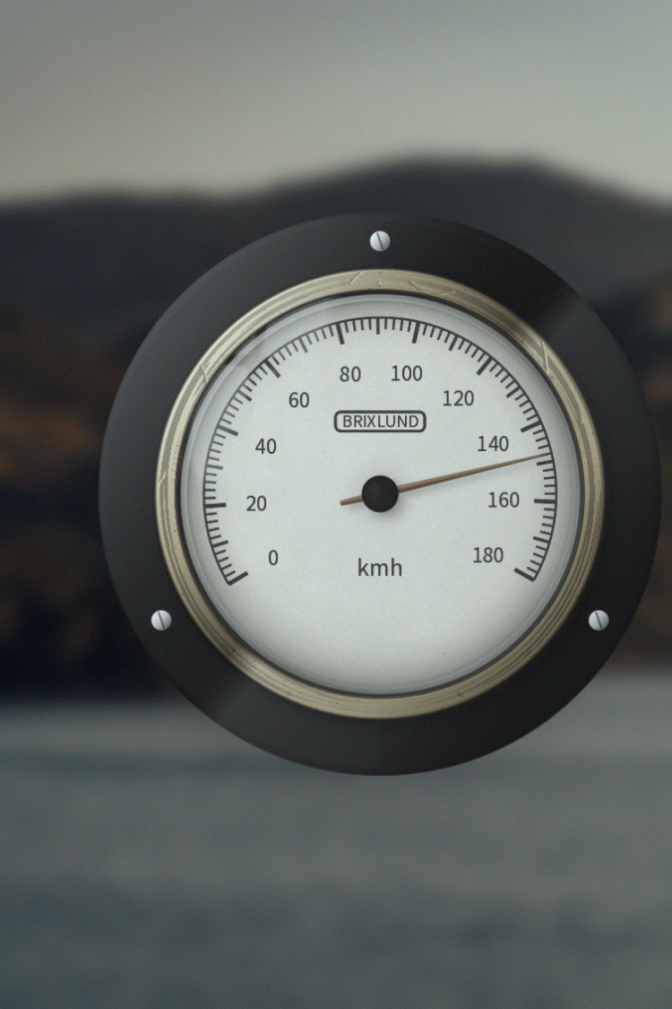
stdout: {"value": 148, "unit": "km/h"}
